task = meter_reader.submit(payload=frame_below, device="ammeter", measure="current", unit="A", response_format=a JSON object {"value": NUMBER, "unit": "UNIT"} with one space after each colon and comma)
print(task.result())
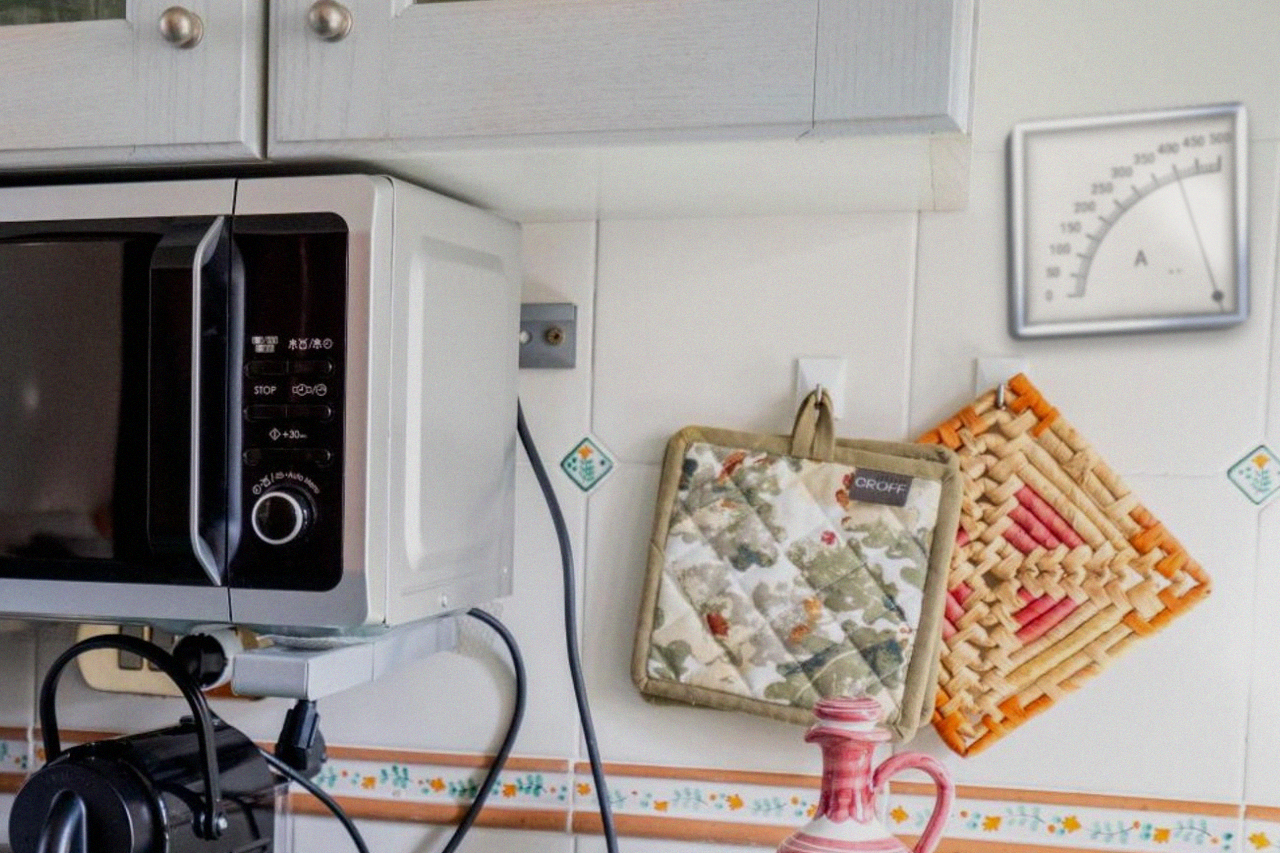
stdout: {"value": 400, "unit": "A"}
